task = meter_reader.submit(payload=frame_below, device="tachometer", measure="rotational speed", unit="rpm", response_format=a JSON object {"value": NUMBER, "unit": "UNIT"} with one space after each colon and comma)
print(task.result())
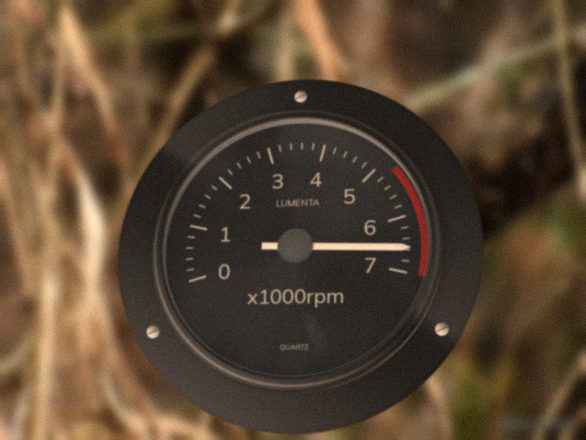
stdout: {"value": 6600, "unit": "rpm"}
